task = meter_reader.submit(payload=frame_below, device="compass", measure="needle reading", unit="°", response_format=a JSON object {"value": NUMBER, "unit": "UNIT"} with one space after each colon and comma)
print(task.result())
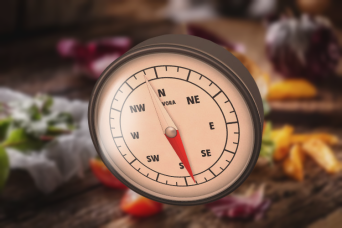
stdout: {"value": 170, "unit": "°"}
